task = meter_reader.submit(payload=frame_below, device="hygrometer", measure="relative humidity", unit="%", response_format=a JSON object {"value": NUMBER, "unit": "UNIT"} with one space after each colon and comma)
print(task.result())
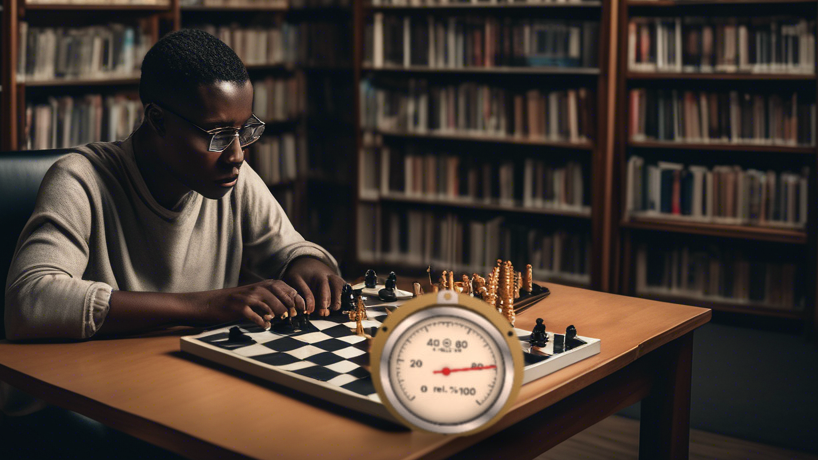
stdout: {"value": 80, "unit": "%"}
